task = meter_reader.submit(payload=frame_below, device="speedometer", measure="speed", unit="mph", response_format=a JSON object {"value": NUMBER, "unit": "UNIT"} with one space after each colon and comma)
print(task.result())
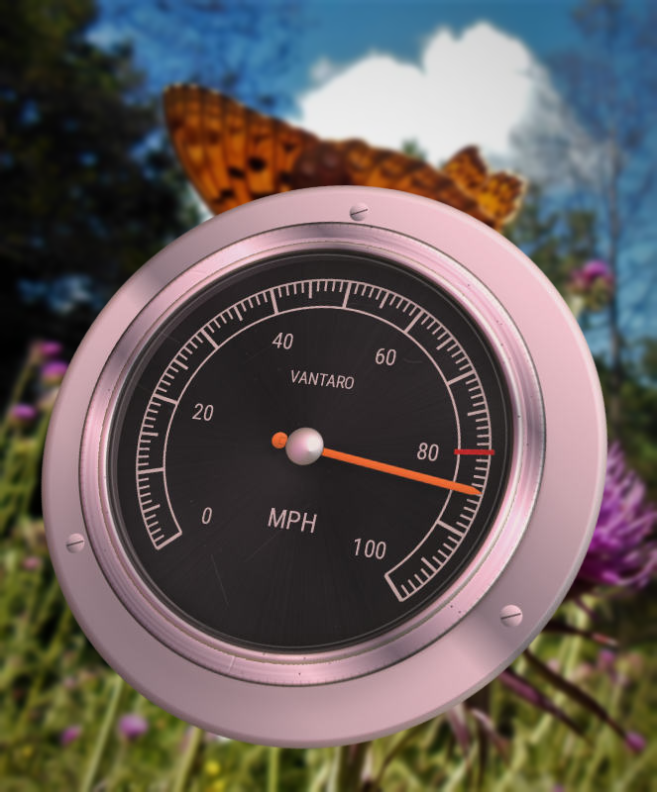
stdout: {"value": 85, "unit": "mph"}
